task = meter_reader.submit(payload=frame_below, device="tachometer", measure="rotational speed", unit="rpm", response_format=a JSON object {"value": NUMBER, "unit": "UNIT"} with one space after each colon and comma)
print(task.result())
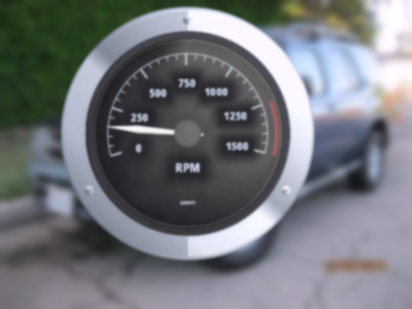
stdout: {"value": 150, "unit": "rpm"}
